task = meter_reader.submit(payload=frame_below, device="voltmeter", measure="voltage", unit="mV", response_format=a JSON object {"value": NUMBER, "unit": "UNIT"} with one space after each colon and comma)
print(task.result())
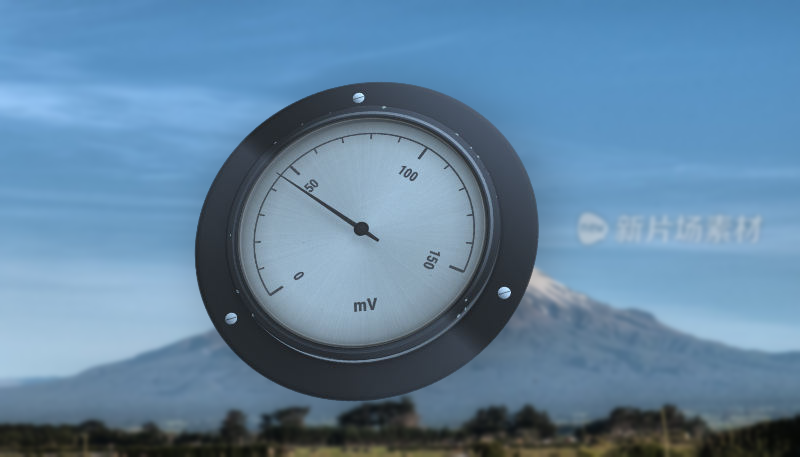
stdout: {"value": 45, "unit": "mV"}
